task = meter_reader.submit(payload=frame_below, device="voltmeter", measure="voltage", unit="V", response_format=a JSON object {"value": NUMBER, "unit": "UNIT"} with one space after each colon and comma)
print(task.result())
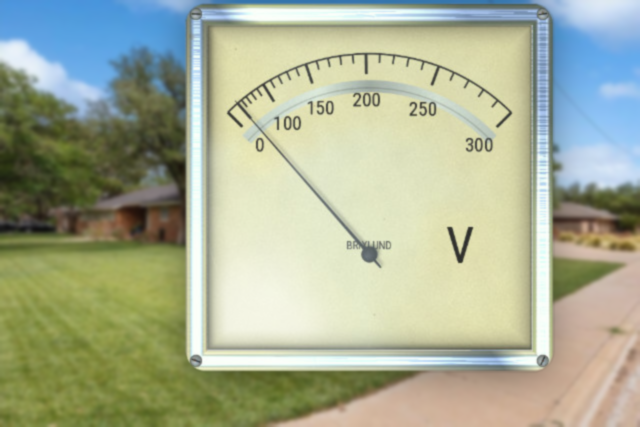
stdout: {"value": 50, "unit": "V"}
